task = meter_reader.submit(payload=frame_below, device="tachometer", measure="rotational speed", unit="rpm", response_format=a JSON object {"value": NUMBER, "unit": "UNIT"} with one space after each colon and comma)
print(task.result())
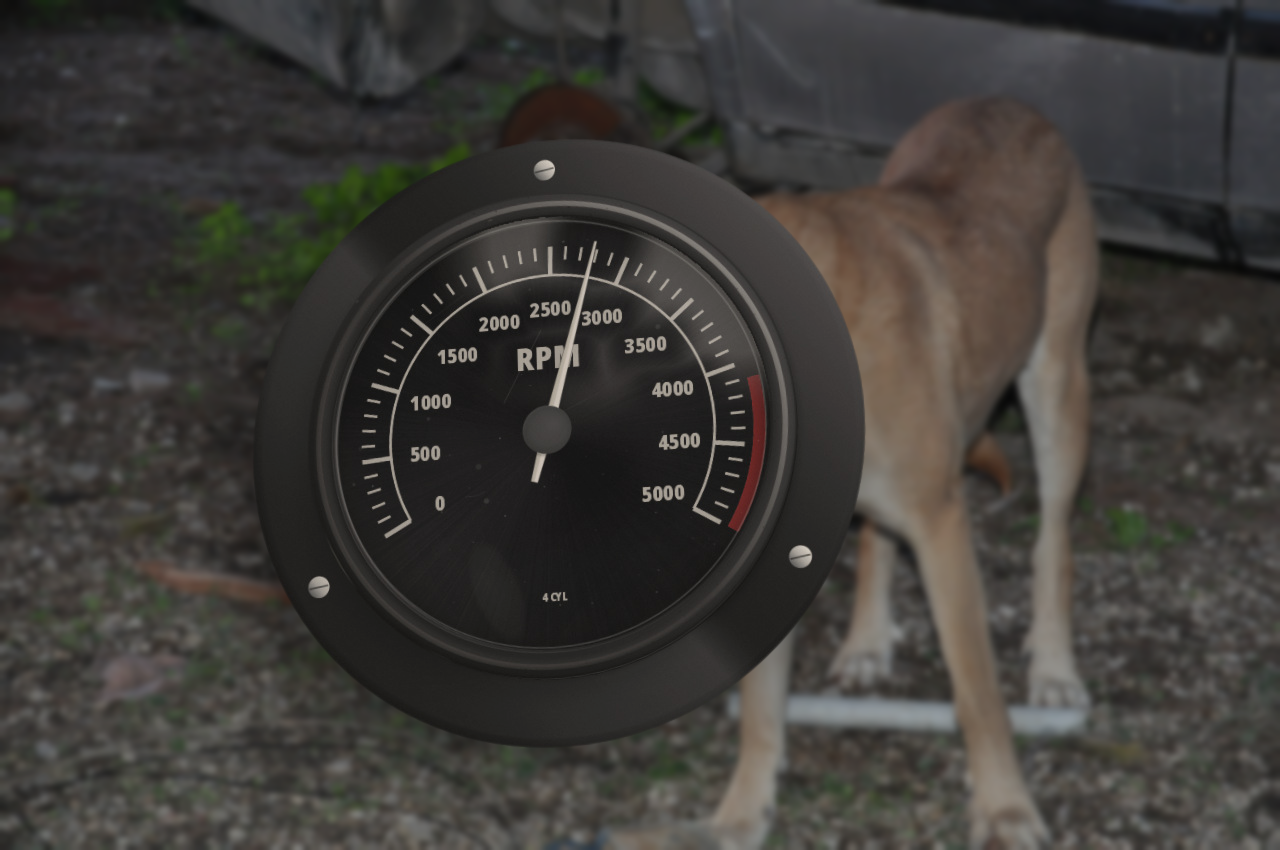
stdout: {"value": 2800, "unit": "rpm"}
